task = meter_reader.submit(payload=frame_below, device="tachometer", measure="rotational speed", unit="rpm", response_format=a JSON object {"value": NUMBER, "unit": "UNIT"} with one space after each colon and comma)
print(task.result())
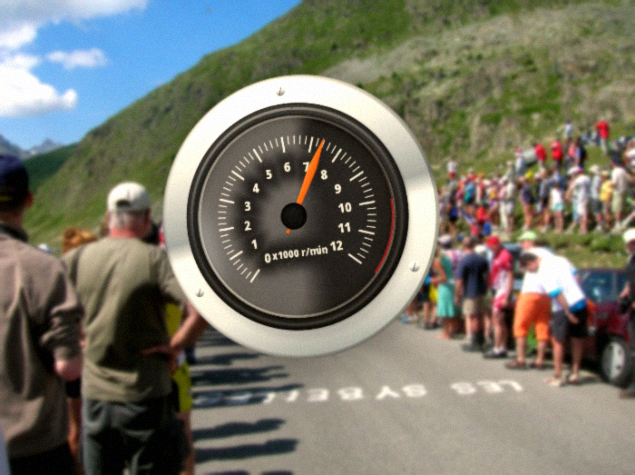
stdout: {"value": 7400, "unit": "rpm"}
